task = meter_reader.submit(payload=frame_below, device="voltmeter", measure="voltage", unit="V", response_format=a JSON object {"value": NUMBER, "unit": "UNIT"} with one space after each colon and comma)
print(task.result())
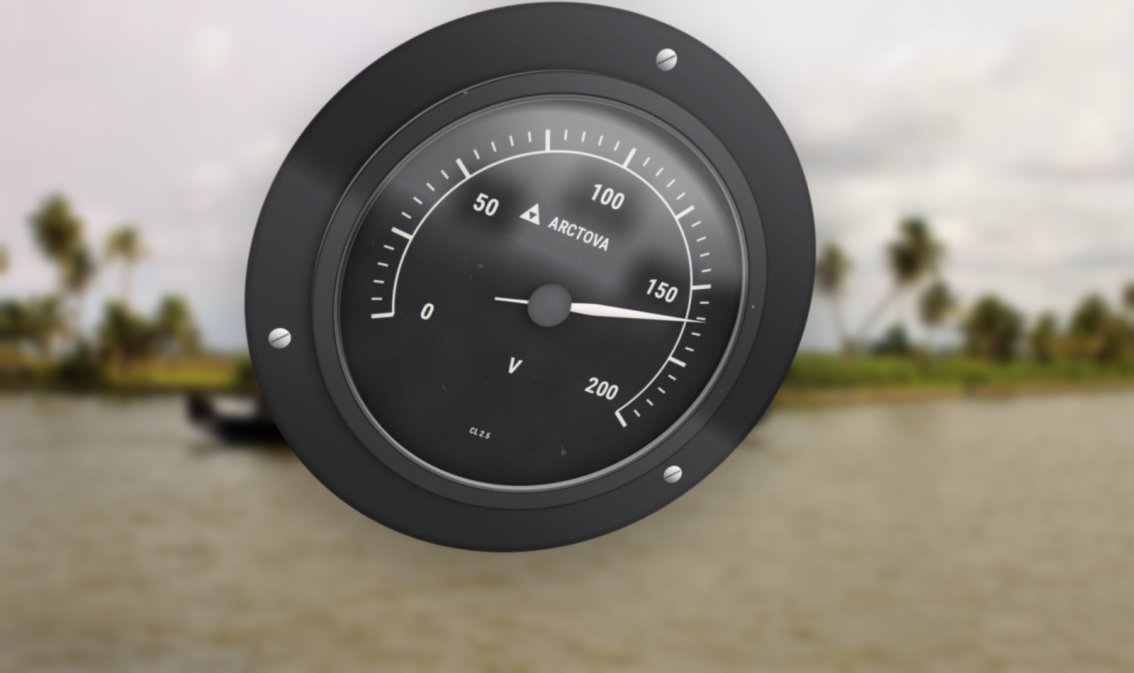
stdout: {"value": 160, "unit": "V"}
